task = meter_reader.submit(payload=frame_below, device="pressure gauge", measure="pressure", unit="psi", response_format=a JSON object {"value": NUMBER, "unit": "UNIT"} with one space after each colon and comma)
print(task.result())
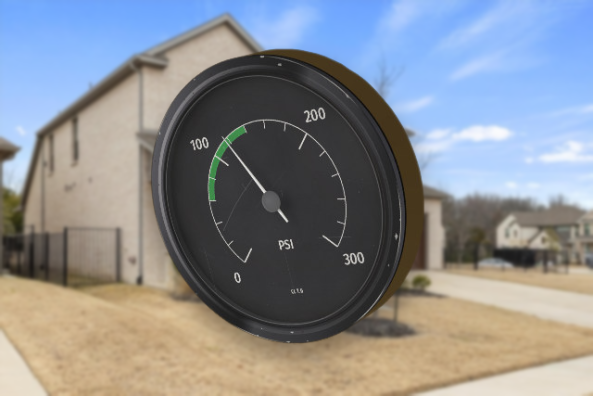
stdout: {"value": 120, "unit": "psi"}
